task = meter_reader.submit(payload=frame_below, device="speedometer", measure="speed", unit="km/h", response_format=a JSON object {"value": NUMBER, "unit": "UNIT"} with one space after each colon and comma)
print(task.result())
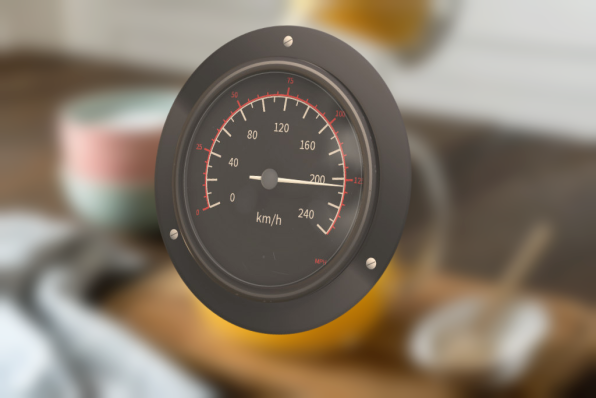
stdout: {"value": 205, "unit": "km/h"}
